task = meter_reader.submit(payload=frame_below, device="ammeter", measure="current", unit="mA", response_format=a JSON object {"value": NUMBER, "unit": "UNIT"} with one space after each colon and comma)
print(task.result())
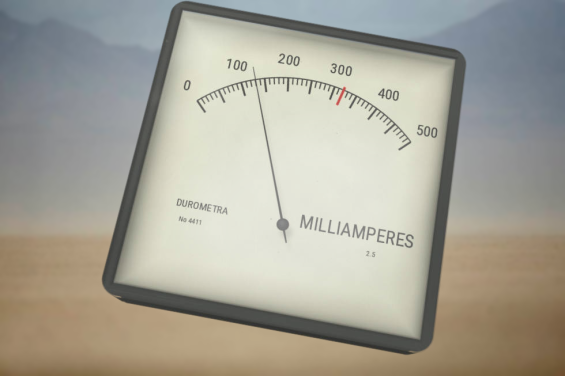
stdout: {"value": 130, "unit": "mA"}
